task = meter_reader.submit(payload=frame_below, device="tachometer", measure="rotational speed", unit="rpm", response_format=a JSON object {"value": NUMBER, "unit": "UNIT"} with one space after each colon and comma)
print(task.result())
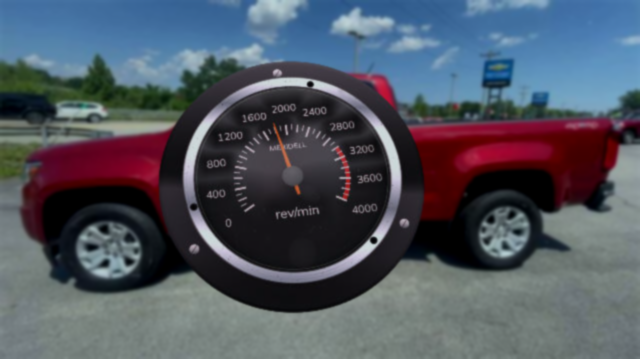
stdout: {"value": 1800, "unit": "rpm"}
